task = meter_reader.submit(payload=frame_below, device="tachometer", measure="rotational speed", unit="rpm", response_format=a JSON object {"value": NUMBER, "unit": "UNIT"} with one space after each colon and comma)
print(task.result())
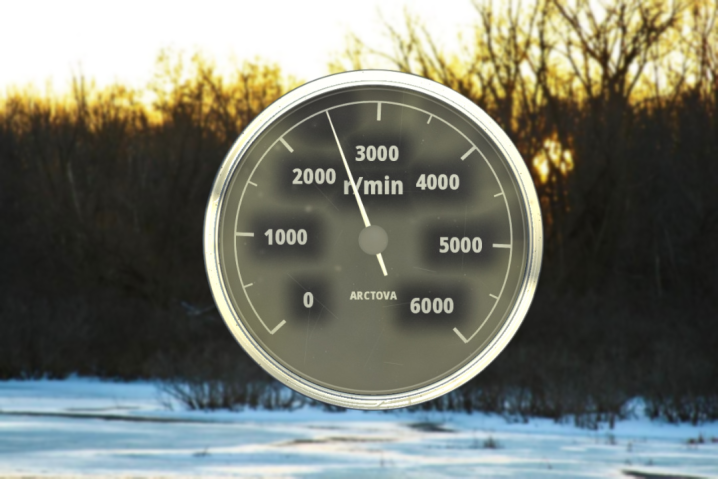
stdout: {"value": 2500, "unit": "rpm"}
